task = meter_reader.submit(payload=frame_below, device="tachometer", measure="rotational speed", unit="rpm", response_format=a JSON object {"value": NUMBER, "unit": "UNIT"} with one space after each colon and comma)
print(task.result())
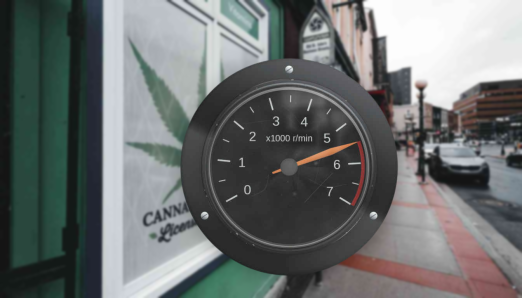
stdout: {"value": 5500, "unit": "rpm"}
